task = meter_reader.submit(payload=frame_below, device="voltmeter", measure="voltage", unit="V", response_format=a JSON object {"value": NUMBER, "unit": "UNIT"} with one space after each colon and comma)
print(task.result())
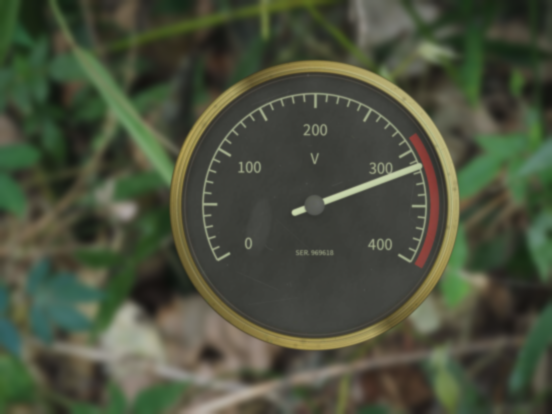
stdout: {"value": 315, "unit": "V"}
